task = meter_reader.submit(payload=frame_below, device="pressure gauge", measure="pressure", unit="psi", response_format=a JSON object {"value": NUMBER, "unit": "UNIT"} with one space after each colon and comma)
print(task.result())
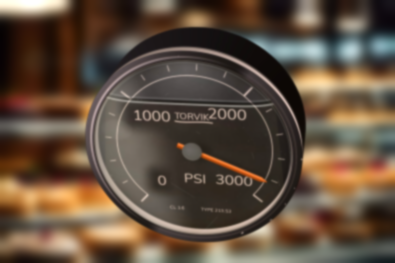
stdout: {"value": 2800, "unit": "psi"}
